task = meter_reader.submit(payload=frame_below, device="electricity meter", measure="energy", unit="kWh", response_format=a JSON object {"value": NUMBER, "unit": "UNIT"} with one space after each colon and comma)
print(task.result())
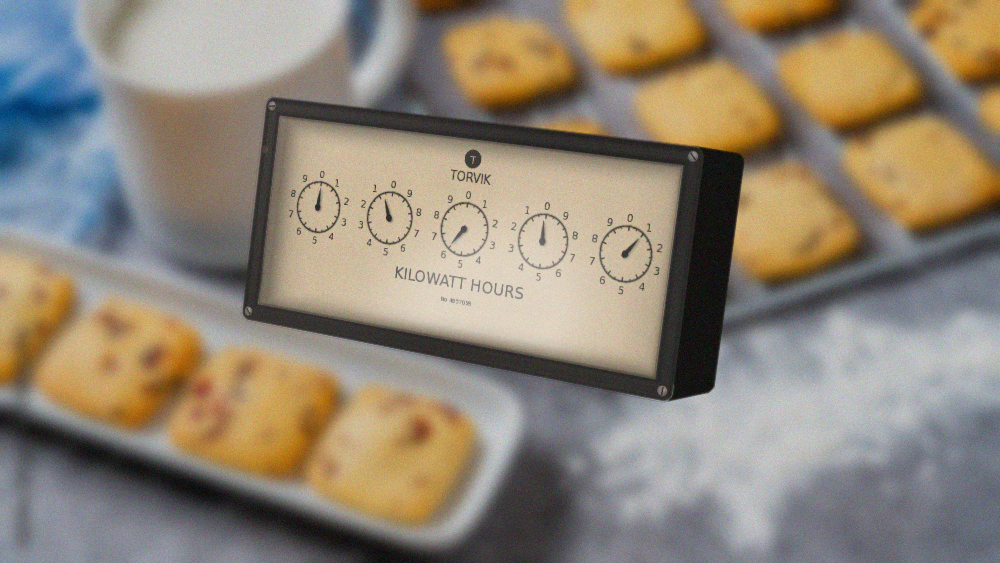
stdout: {"value": 601, "unit": "kWh"}
